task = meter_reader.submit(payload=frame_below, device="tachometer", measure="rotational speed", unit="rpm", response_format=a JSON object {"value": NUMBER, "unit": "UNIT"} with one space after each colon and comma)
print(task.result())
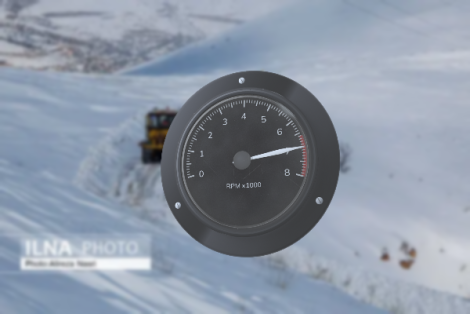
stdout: {"value": 7000, "unit": "rpm"}
